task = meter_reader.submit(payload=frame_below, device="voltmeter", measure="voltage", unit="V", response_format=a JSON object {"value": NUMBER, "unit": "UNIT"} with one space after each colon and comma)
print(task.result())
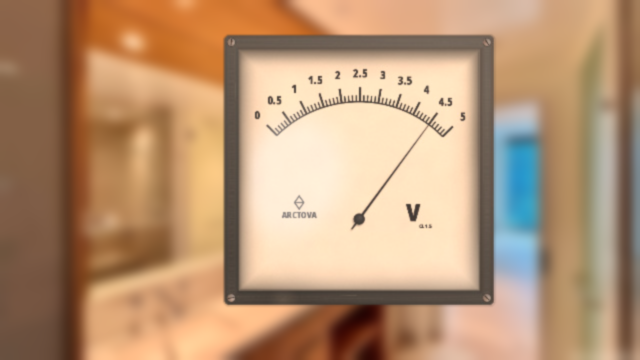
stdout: {"value": 4.5, "unit": "V"}
